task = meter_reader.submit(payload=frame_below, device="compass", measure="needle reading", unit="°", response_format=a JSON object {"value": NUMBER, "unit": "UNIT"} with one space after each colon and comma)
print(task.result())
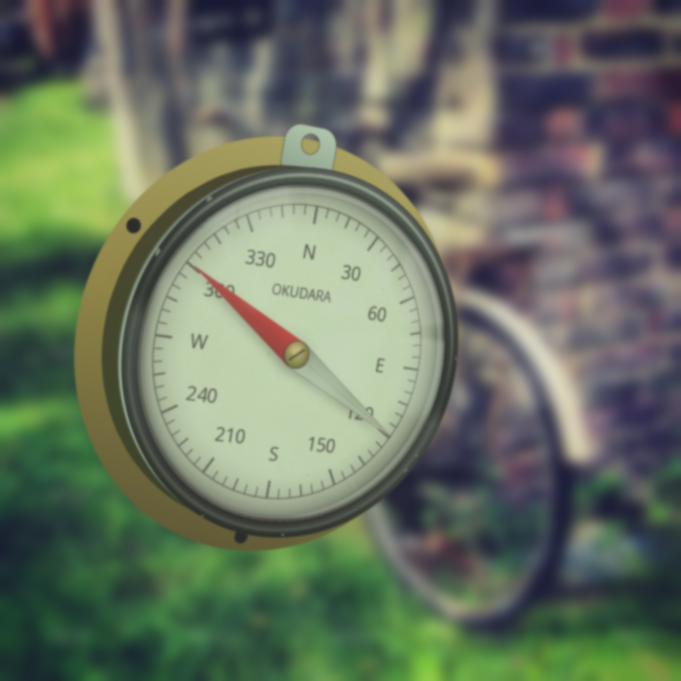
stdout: {"value": 300, "unit": "°"}
